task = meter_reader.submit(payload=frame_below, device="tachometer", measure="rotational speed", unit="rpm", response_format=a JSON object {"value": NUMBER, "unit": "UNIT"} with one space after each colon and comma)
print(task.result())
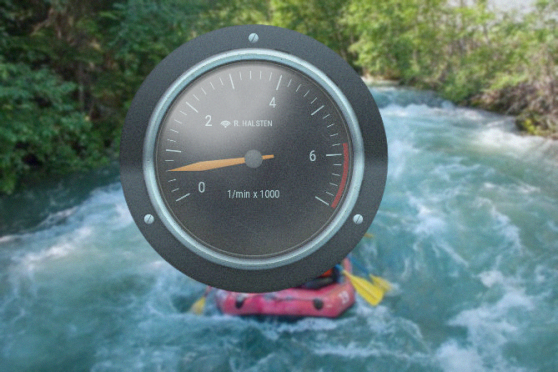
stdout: {"value": 600, "unit": "rpm"}
